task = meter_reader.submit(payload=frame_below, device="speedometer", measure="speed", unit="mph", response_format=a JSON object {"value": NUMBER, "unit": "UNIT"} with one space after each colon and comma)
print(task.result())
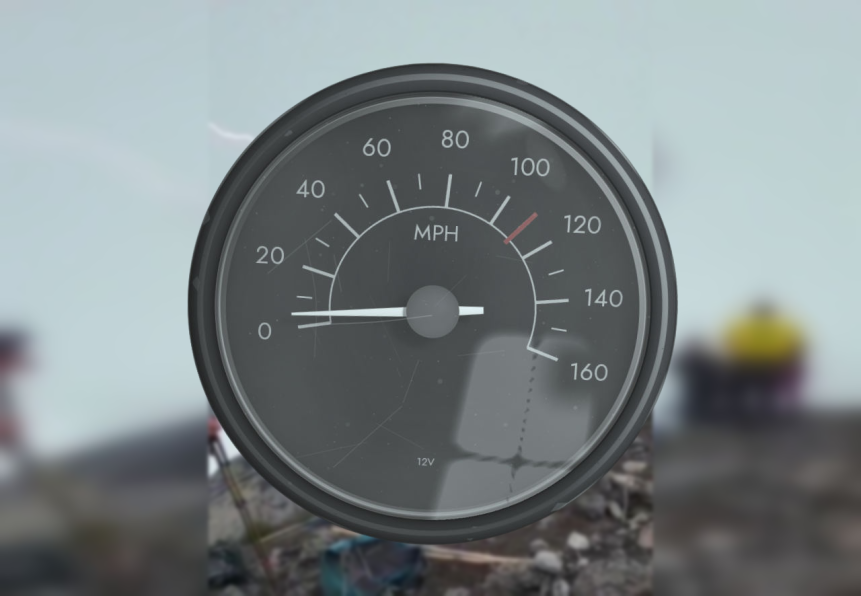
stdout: {"value": 5, "unit": "mph"}
